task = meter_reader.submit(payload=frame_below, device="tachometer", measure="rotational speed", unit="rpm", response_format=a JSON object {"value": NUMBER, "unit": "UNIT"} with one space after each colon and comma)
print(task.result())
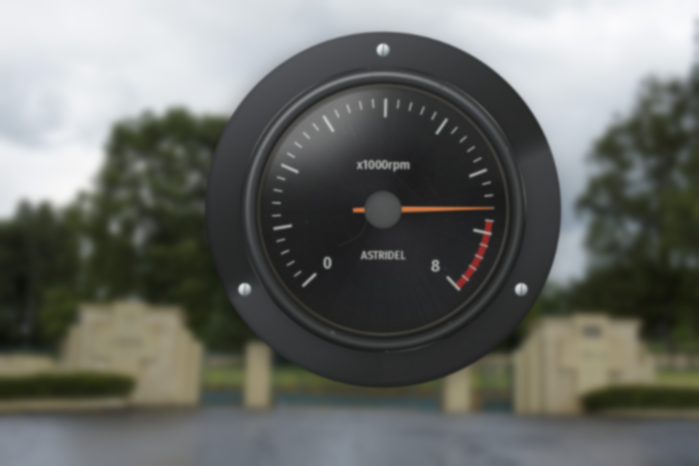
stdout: {"value": 6600, "unit": "rpm"}
